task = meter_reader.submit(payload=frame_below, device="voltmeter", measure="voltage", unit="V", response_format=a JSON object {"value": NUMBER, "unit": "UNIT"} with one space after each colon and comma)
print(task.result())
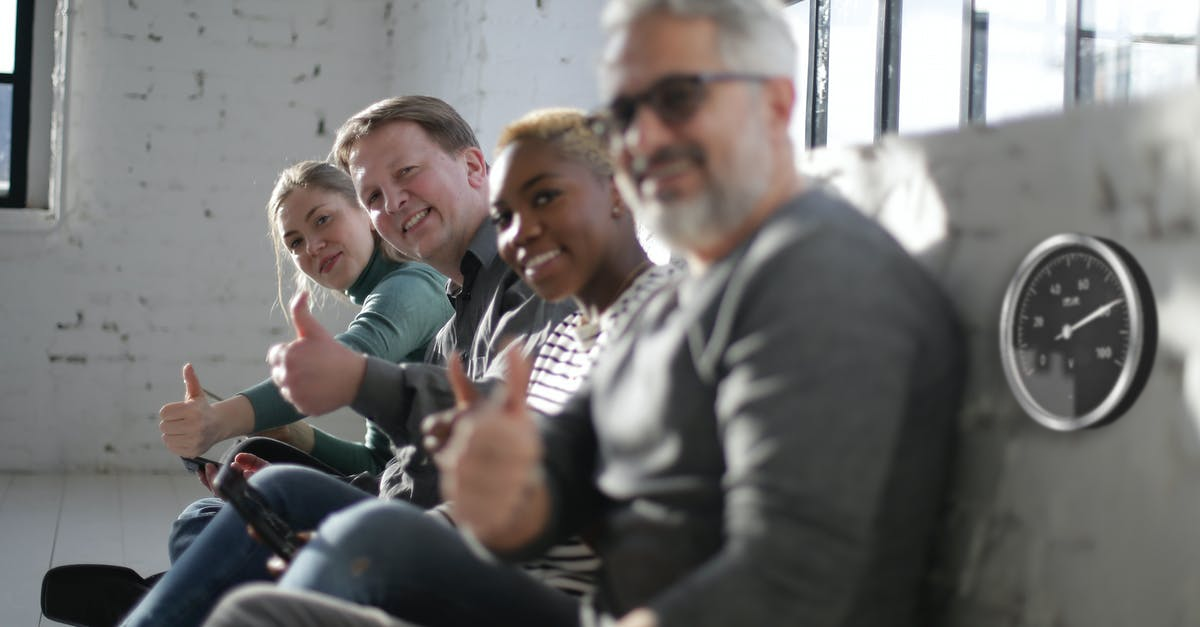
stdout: {"value": 80, "unit": "V"}
